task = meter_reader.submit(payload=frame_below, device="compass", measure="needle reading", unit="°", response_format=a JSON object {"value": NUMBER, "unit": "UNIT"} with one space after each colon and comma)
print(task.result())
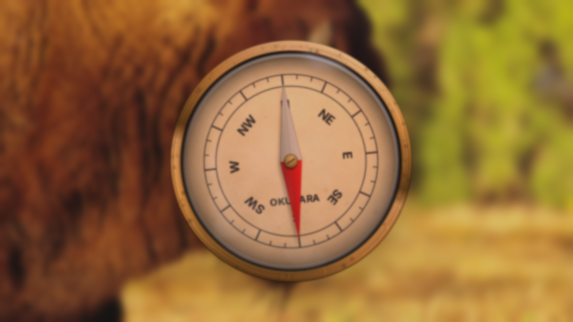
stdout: {"value": 180, "unit": "°"}
